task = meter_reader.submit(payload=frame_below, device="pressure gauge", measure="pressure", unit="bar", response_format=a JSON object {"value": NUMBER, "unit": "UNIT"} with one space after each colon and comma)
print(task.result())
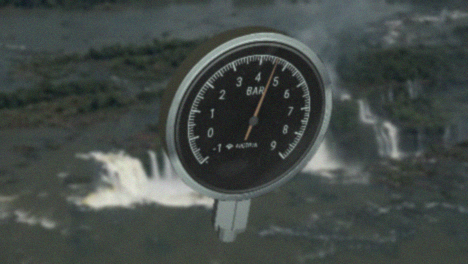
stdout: {"value": 4.5, "unit": "bar"}
